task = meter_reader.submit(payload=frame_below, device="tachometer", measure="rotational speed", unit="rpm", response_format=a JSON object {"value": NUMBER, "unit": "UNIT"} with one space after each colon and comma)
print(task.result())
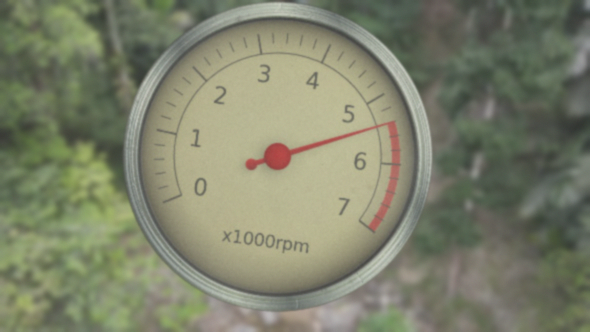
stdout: {"value": 5400, "unit": "rpm"}
